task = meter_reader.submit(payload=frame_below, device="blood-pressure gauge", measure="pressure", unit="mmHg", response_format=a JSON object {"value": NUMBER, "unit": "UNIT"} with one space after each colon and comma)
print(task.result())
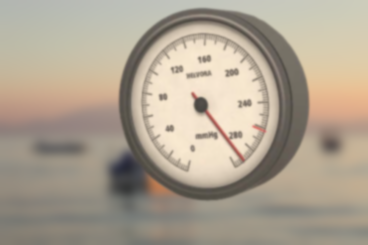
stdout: {"value": 290, "unit": "mmHg"}
